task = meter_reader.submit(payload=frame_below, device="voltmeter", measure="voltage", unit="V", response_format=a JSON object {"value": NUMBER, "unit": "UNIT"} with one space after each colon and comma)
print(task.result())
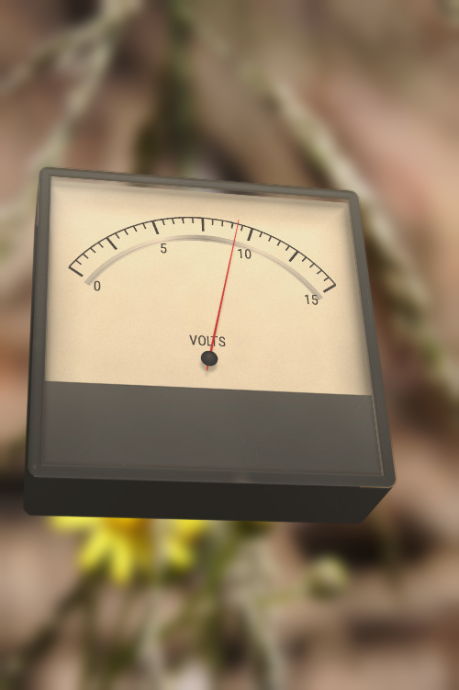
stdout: {"value": 9.25, "unit": "V"}
